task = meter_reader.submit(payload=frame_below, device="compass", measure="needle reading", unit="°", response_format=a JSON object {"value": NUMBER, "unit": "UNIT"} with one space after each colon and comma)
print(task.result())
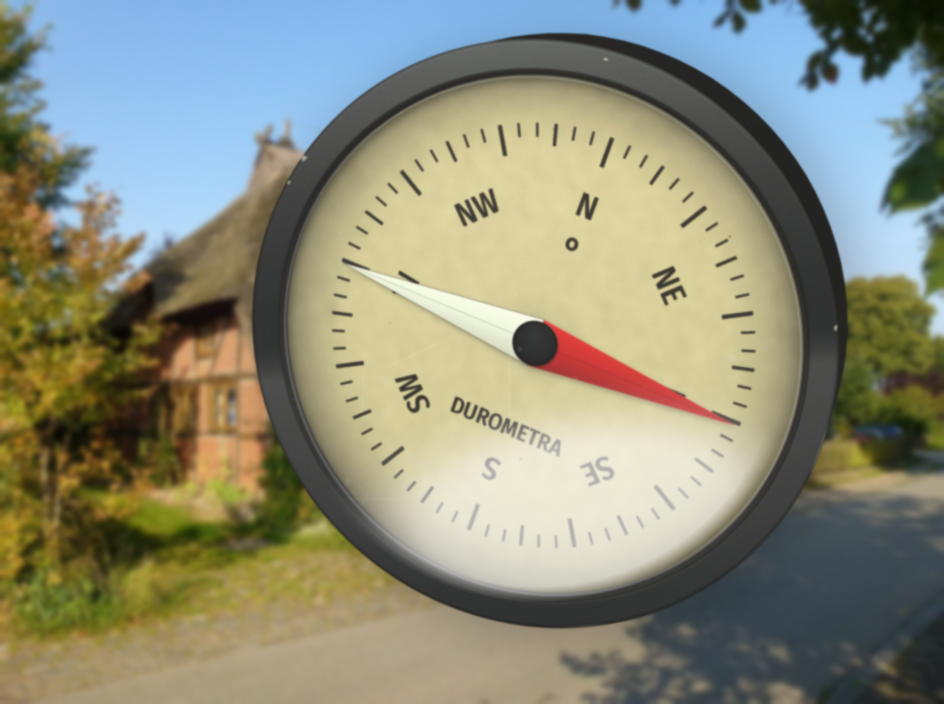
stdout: {"value": 90, "unit": "°"}
